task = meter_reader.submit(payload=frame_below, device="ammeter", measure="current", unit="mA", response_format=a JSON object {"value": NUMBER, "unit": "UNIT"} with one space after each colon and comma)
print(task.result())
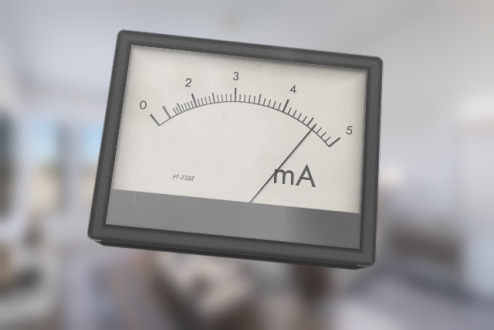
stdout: {"value": 4.6, "unit": "mA"}
